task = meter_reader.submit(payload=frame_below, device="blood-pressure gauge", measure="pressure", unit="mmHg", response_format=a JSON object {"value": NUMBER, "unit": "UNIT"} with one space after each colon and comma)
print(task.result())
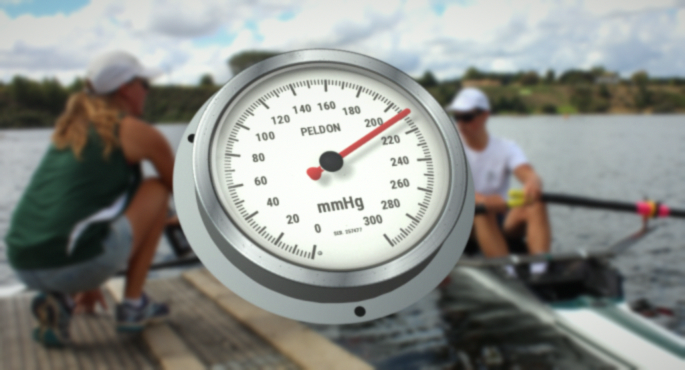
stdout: {"value": 210, "unit": "mmHg"}
